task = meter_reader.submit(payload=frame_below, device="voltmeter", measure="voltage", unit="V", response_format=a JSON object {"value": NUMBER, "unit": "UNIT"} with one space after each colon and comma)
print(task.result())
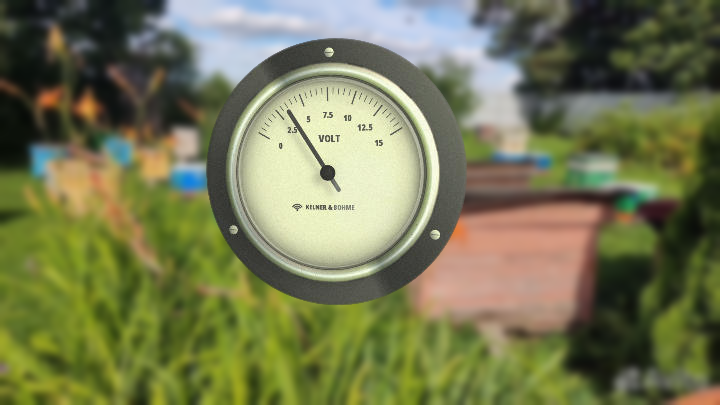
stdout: {"value": 3.5, "unit": "V"}
